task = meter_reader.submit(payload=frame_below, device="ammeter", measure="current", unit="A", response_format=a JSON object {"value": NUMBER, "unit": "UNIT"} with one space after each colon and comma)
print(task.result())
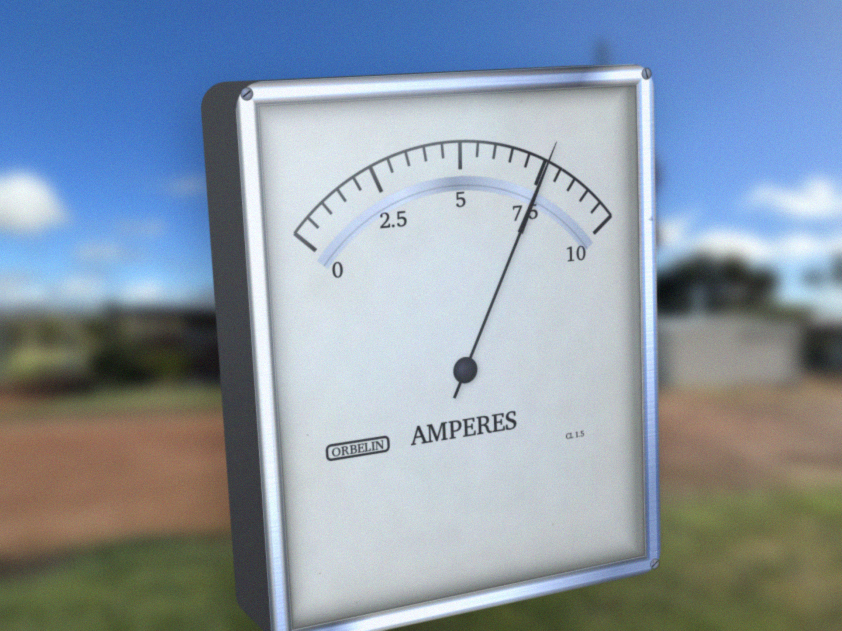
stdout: {"value": 7.5, "unit": "A"}
